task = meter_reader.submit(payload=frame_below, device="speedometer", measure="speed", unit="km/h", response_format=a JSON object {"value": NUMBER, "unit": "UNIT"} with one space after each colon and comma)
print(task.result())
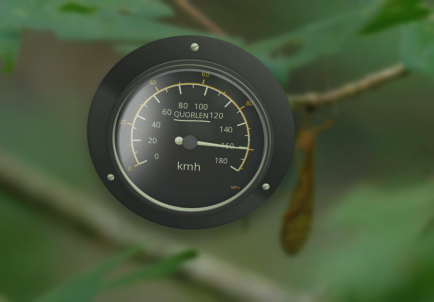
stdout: {"value": 160, "unit": "km/h"}
